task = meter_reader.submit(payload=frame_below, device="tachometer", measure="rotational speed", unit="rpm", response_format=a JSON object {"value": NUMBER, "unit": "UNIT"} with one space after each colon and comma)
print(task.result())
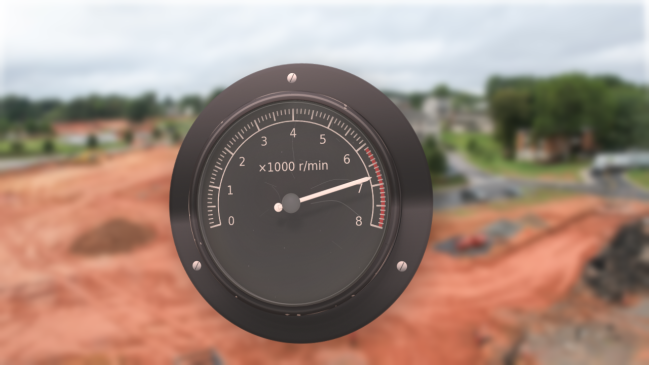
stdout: {"value": 6800, "unit": "rpm"}
